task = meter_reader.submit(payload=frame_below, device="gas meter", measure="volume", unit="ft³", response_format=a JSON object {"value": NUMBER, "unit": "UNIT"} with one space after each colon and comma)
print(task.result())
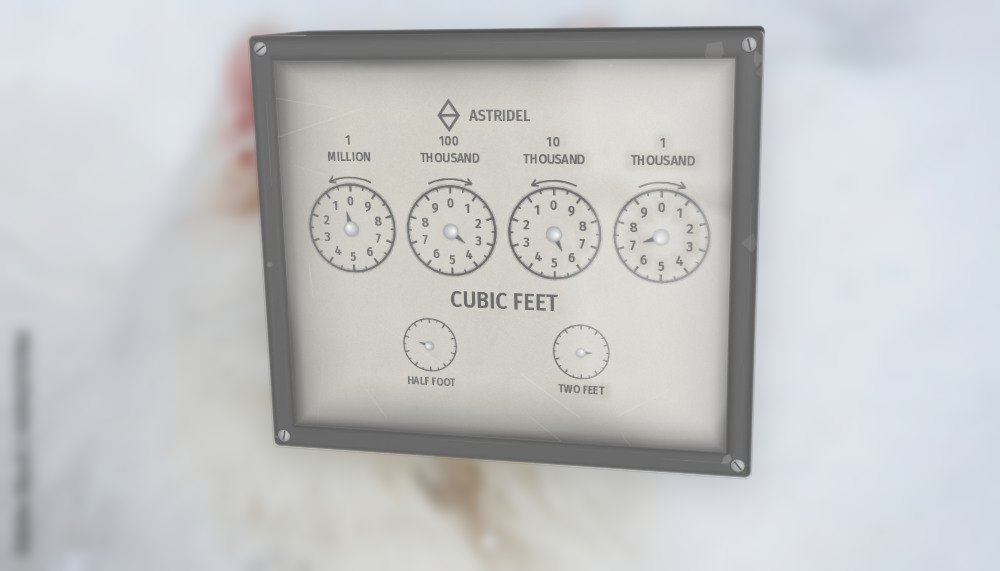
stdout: {"value": 35700, "unit": "ft³"}
